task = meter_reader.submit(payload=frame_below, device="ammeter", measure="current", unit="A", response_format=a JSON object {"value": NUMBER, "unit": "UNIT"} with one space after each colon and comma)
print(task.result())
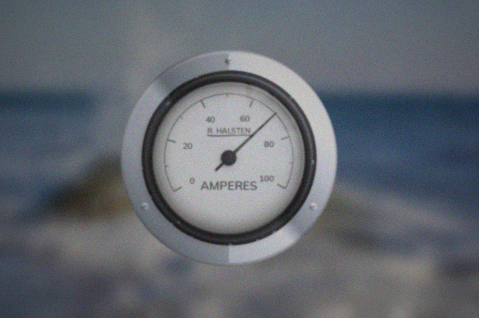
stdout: {"value": 70, "unit": "A"}
